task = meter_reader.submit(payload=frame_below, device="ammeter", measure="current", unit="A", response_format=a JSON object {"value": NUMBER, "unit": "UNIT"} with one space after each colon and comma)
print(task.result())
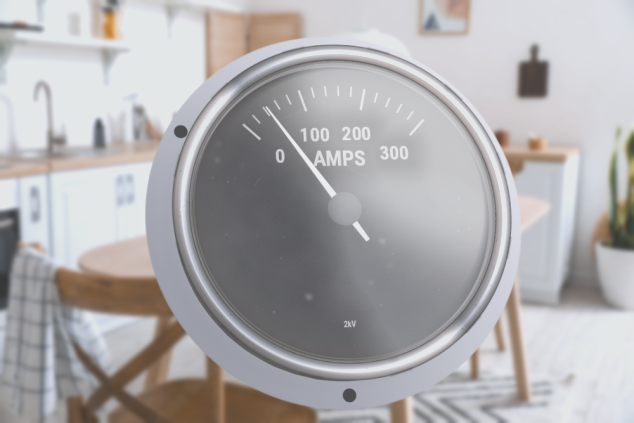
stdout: {"value": 40, "unit": "A"}
